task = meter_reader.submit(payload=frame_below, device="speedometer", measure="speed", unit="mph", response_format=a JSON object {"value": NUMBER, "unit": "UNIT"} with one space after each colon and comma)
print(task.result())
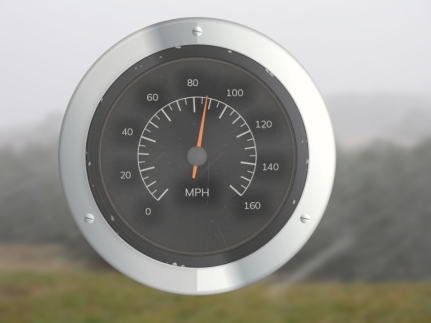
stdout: {"value": 87.5, "unit": "mph"}
